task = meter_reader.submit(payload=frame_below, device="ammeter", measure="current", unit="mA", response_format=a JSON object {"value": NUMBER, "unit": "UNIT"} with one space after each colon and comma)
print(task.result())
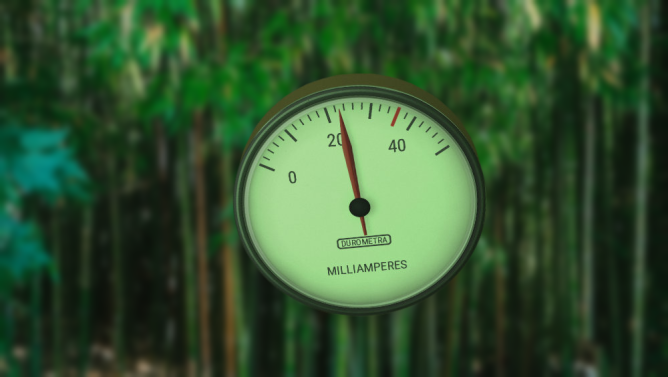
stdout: {"value": 23, "unit": "mA"}
